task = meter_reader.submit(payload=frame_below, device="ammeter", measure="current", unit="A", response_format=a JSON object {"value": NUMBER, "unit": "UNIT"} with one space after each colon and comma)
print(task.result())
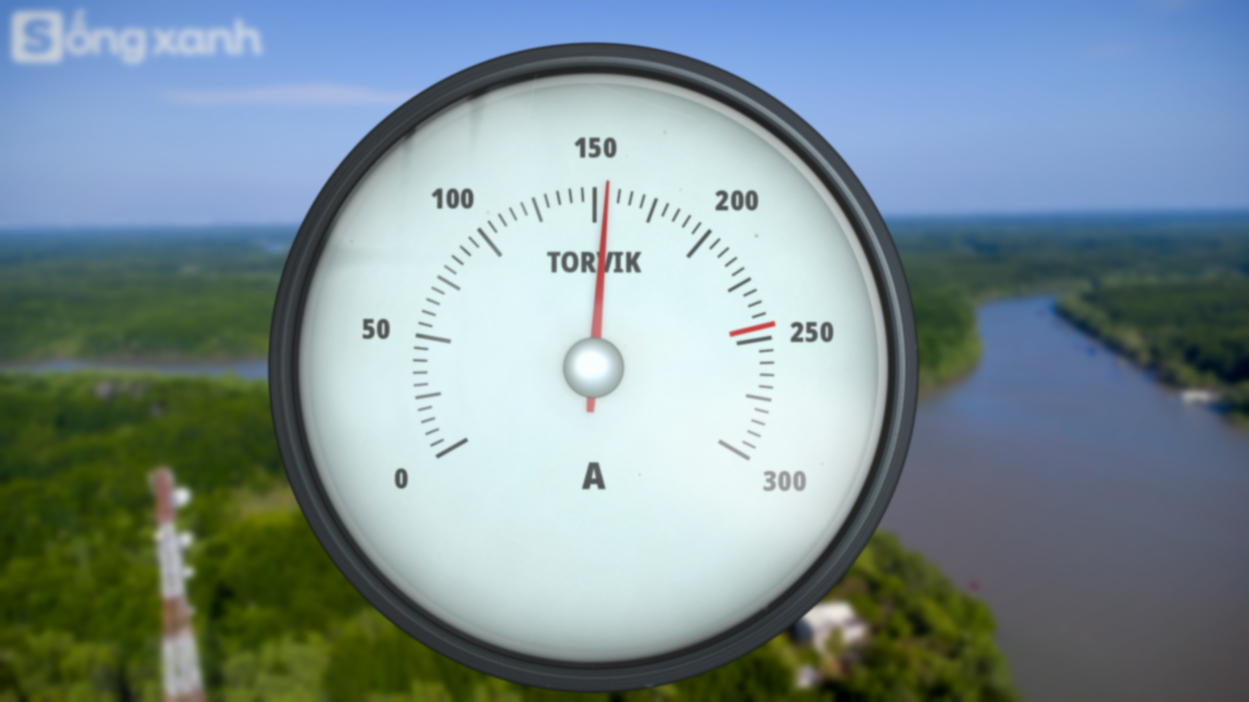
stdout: {"value": 155, "unit": "A"}
